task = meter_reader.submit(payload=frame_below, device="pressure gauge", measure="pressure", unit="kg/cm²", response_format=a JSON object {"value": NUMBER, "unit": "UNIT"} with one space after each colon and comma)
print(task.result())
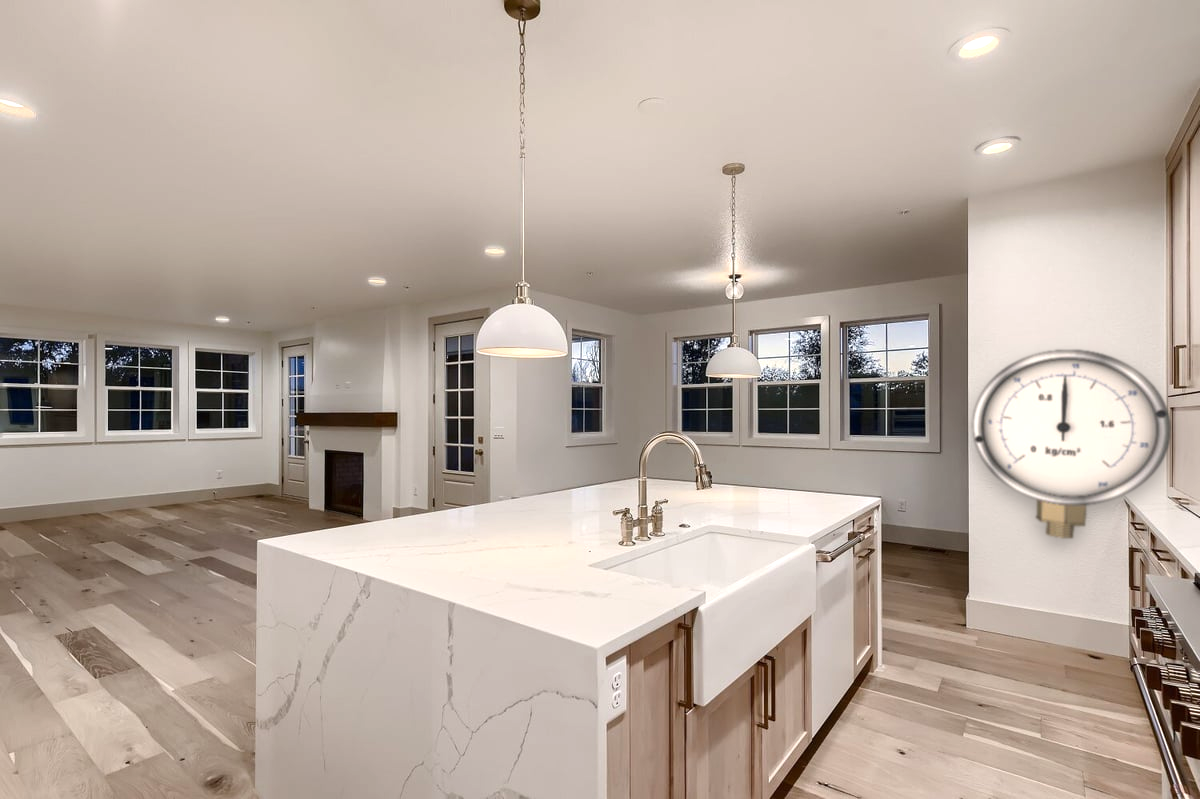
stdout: {"value": 1, "unit": "kg/cm²"}
